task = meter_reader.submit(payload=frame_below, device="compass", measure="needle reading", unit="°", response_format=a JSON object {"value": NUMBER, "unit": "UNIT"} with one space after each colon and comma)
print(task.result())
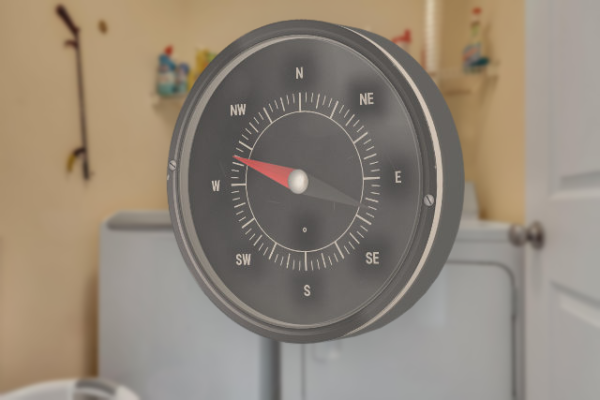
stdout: {"value": 290, "unit": "°"}
